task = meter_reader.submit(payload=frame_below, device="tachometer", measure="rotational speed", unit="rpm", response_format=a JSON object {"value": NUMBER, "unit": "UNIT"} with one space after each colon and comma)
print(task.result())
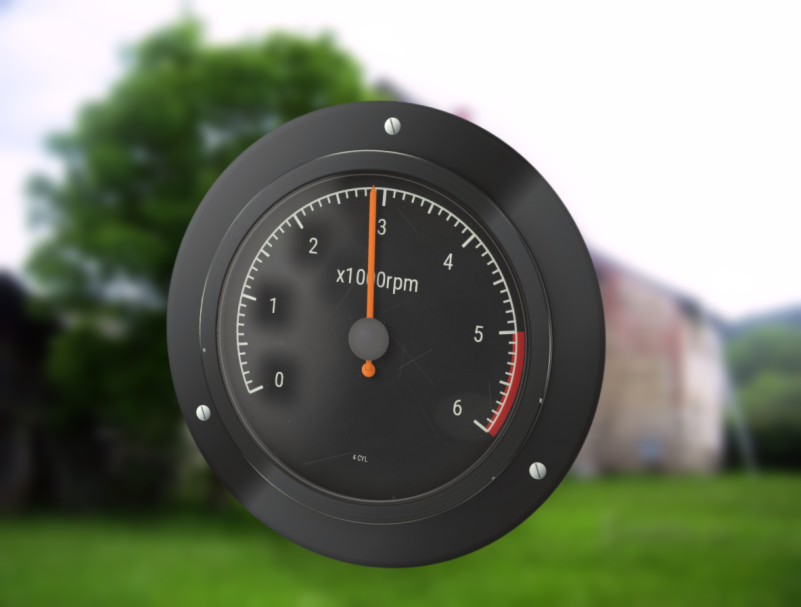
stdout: {"value": 2900, "unit": "rpm"}
